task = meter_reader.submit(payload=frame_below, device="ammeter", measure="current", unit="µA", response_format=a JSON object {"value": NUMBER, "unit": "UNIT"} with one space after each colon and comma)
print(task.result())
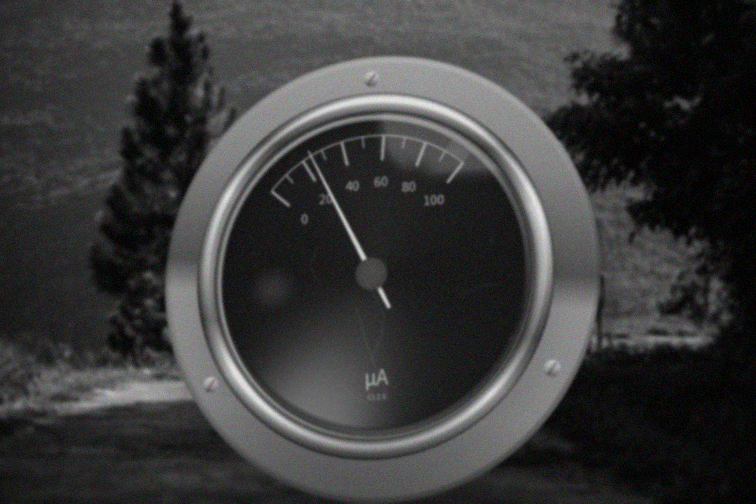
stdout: {"value": 25, "unit": "µA"}
